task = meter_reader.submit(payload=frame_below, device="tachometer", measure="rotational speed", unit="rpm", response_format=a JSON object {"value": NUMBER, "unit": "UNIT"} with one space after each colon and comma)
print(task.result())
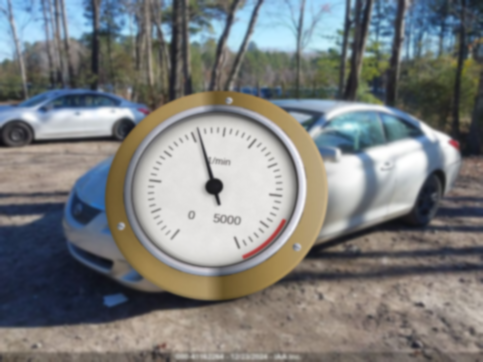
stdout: {"value": 2100, "unit": "rpm"}
